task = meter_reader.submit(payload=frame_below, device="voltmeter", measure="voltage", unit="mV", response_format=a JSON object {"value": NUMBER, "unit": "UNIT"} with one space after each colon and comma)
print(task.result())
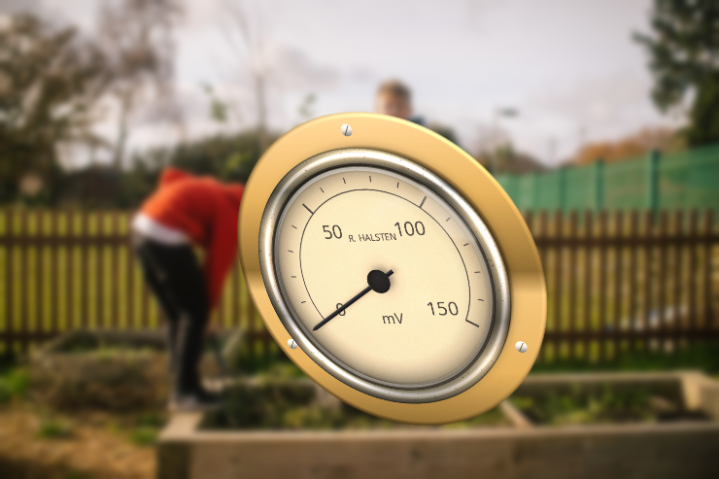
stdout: {"value": 0, "unit": "mV"}
